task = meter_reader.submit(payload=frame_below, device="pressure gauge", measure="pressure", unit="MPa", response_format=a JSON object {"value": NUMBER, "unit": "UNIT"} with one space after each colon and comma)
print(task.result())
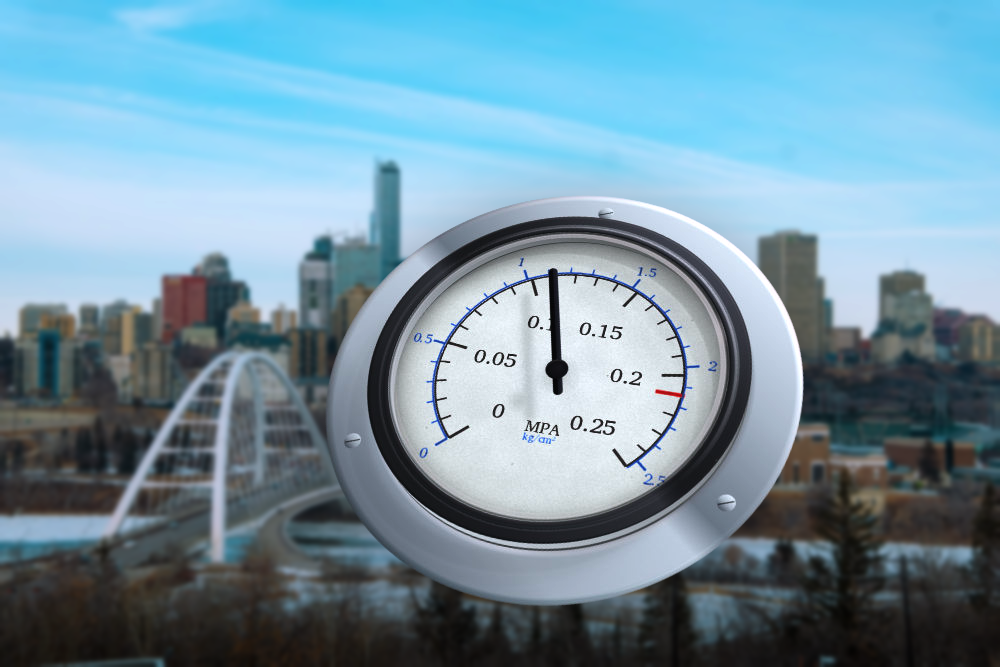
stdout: {"value": 0.11, "unit": "MPa"}
